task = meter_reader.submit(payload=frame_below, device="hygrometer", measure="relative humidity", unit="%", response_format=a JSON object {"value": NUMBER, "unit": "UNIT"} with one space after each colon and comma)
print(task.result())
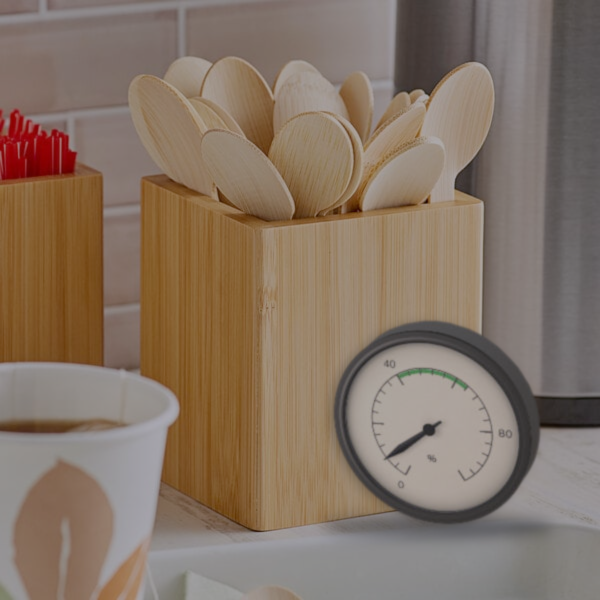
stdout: {"value": 8, "unit": "%"}
